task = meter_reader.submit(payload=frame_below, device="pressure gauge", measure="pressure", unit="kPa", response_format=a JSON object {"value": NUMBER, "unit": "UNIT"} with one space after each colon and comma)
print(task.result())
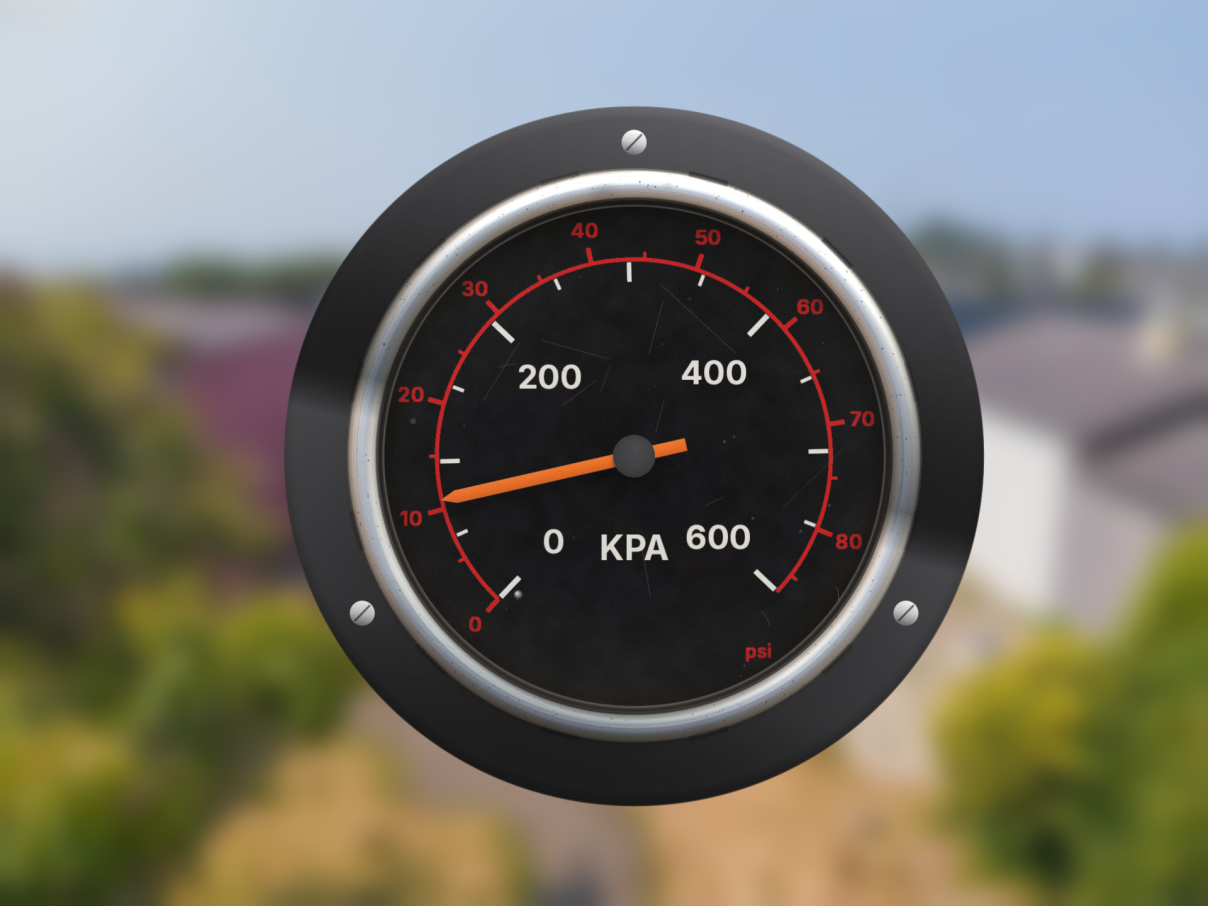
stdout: {"value": 75, "unit": "kPa"}
